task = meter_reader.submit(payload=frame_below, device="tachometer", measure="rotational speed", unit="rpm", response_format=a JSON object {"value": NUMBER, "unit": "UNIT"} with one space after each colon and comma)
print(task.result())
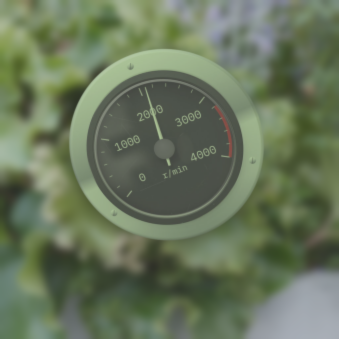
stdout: {"value": 2100, "unit": "rpm"}
